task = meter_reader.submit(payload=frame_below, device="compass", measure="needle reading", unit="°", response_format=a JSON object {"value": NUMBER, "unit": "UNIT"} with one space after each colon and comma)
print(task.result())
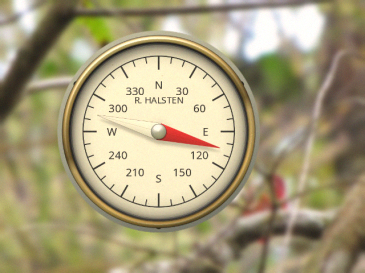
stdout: {"value": 105, "unit": "°"}
